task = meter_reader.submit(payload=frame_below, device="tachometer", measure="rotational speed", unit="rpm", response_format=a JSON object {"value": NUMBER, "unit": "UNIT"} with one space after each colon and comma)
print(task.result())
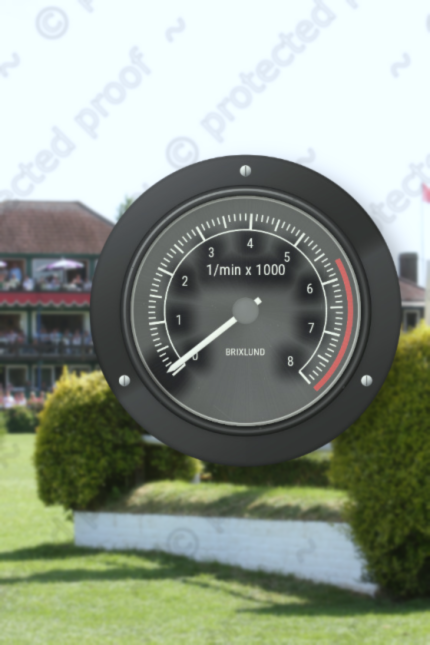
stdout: {"value": 100, "unit": "rpm"}
